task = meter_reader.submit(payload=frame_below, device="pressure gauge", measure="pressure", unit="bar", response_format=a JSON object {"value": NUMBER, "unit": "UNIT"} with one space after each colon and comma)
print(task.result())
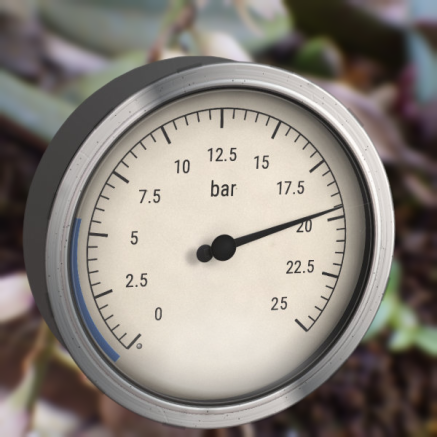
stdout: {"value": 19.5, "unit": "bar"}
